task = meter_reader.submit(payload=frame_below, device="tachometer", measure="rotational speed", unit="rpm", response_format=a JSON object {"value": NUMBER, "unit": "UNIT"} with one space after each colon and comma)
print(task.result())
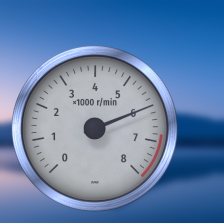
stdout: {"value": 6000, "unit": "rpm"}
